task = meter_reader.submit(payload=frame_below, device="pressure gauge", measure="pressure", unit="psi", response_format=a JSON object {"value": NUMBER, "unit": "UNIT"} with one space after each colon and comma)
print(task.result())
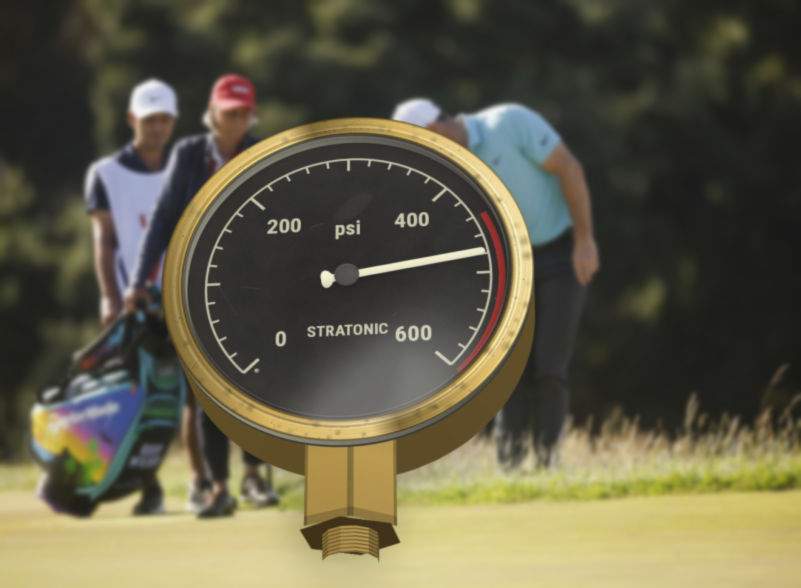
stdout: {"value": 480, "unit": "psi"}
